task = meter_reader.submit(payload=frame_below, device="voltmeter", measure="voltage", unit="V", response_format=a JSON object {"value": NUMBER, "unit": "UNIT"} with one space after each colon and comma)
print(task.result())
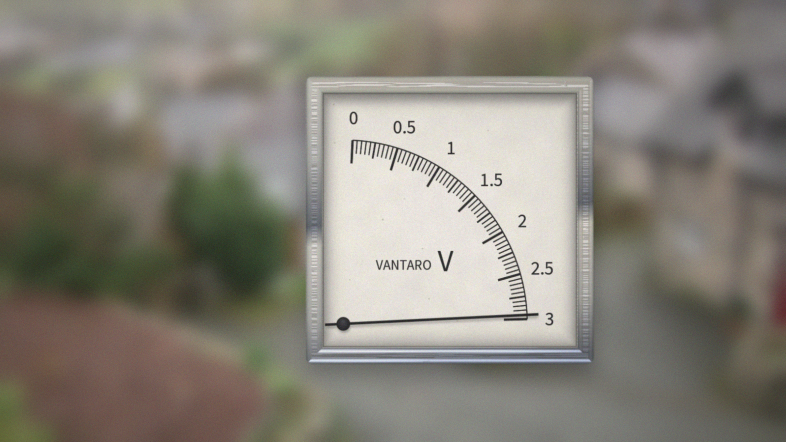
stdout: {"value": 2.95, "unit": "V"}
